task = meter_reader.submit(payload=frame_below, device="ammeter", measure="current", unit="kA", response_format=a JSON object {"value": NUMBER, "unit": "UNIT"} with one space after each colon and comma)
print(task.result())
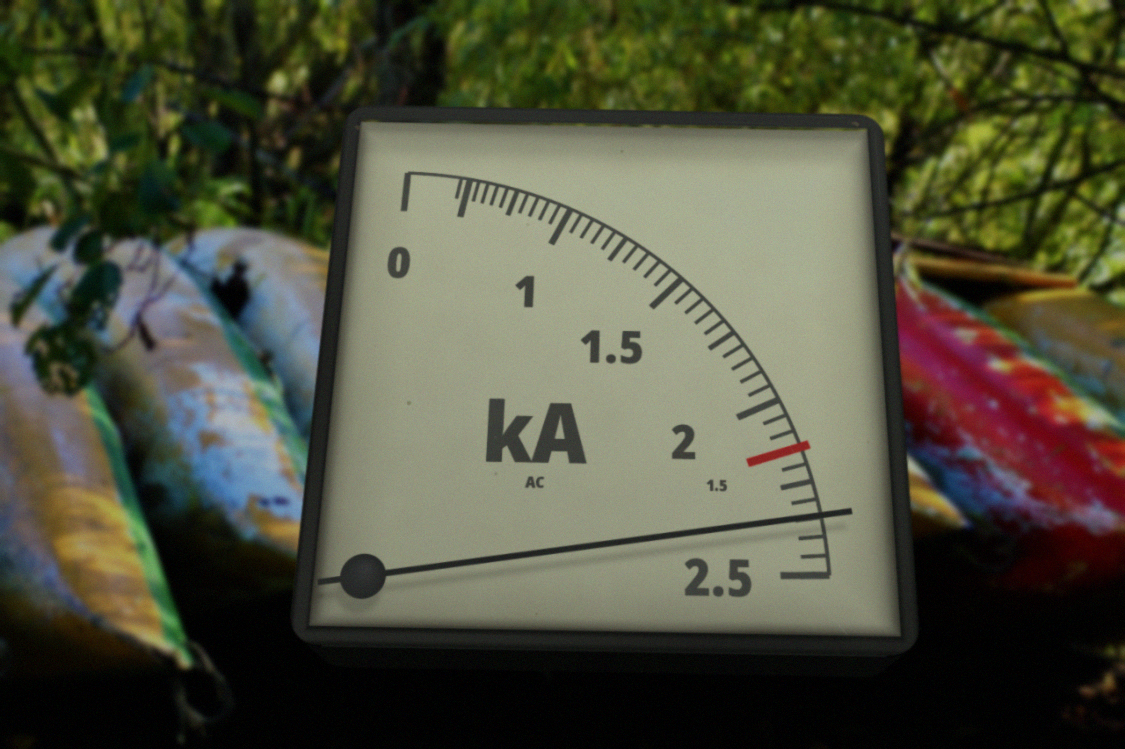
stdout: {"value": 2.35, "unit": "kA"}
